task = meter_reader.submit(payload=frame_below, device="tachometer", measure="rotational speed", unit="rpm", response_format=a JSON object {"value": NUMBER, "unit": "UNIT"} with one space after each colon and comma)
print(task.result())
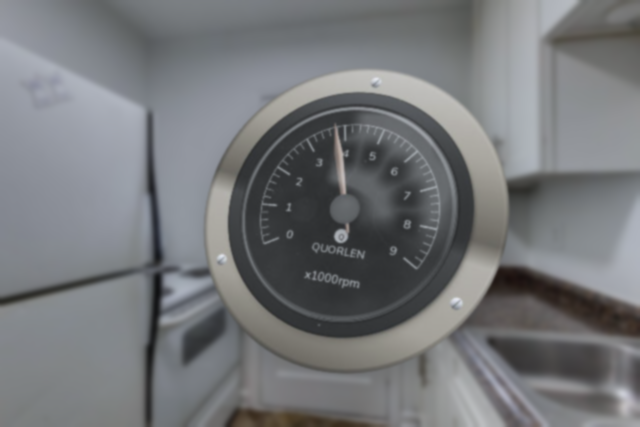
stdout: {"value": 3800, "unit": "rpm"}
